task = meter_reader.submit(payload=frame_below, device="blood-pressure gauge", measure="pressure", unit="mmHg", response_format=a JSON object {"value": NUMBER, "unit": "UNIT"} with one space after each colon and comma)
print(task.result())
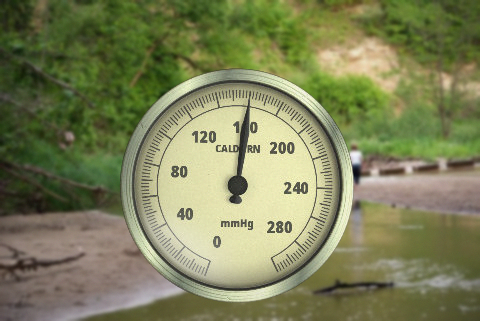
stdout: {"value": 160, "unit": "mmHg"}
